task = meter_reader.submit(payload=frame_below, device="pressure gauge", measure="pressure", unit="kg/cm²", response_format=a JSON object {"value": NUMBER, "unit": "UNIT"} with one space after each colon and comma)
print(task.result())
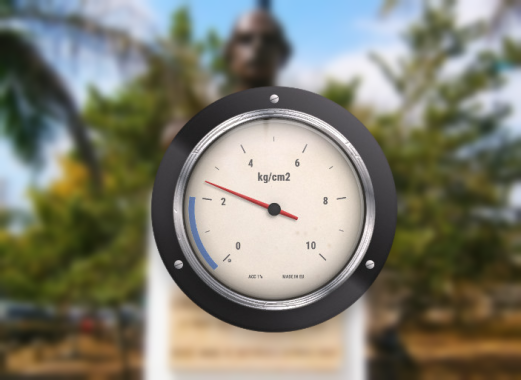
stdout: {"value": 2.5, "unit": "kg/cm²"}
